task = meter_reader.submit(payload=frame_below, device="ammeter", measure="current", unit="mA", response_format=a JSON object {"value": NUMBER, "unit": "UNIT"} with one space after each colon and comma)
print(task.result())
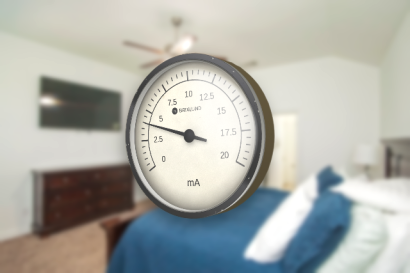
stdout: {"value": 4, "unit": "mA"}
